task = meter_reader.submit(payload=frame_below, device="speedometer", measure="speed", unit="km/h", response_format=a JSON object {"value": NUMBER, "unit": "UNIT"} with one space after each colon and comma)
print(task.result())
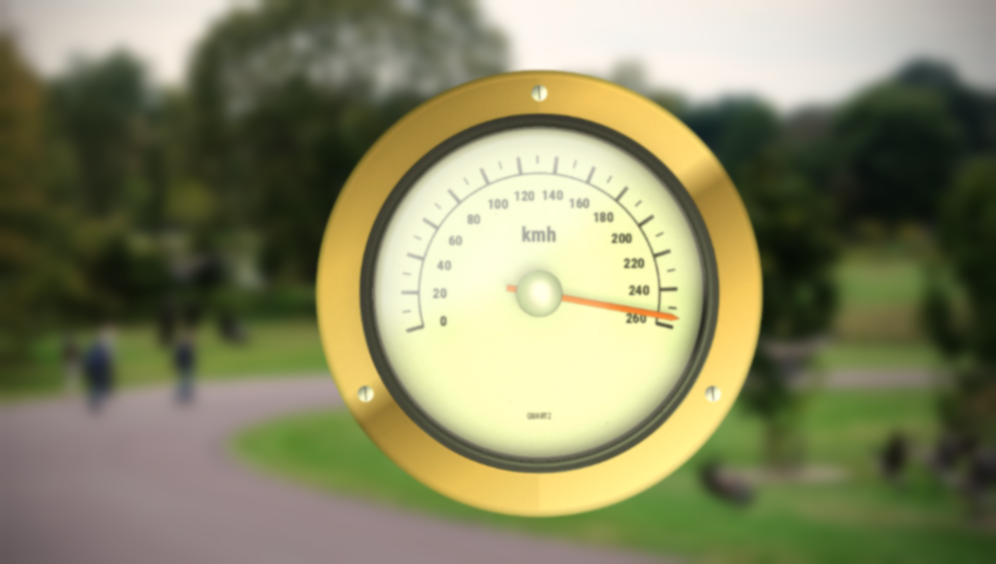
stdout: {"value": 255, "unit": "km/h"}
